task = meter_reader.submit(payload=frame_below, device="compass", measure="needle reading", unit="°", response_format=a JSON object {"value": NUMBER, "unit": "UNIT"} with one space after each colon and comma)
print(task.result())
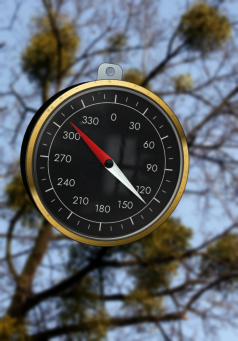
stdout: {"value": 310, "unit": "°"}
